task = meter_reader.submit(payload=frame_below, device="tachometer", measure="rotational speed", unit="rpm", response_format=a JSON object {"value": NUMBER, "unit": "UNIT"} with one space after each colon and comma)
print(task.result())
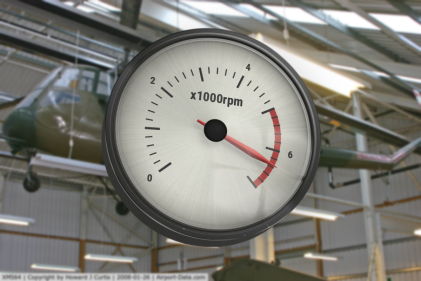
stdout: {"value": 6400, "unit": "rpm"}
